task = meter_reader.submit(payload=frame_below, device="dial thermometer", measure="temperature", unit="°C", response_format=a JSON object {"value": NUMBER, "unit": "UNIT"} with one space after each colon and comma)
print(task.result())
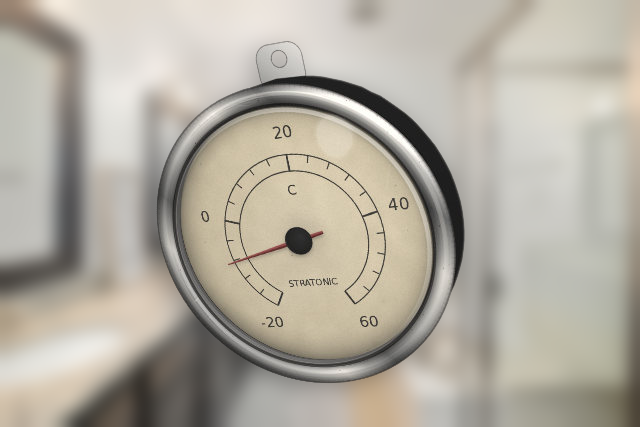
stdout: {"value": -8, "unit": "°C"}
